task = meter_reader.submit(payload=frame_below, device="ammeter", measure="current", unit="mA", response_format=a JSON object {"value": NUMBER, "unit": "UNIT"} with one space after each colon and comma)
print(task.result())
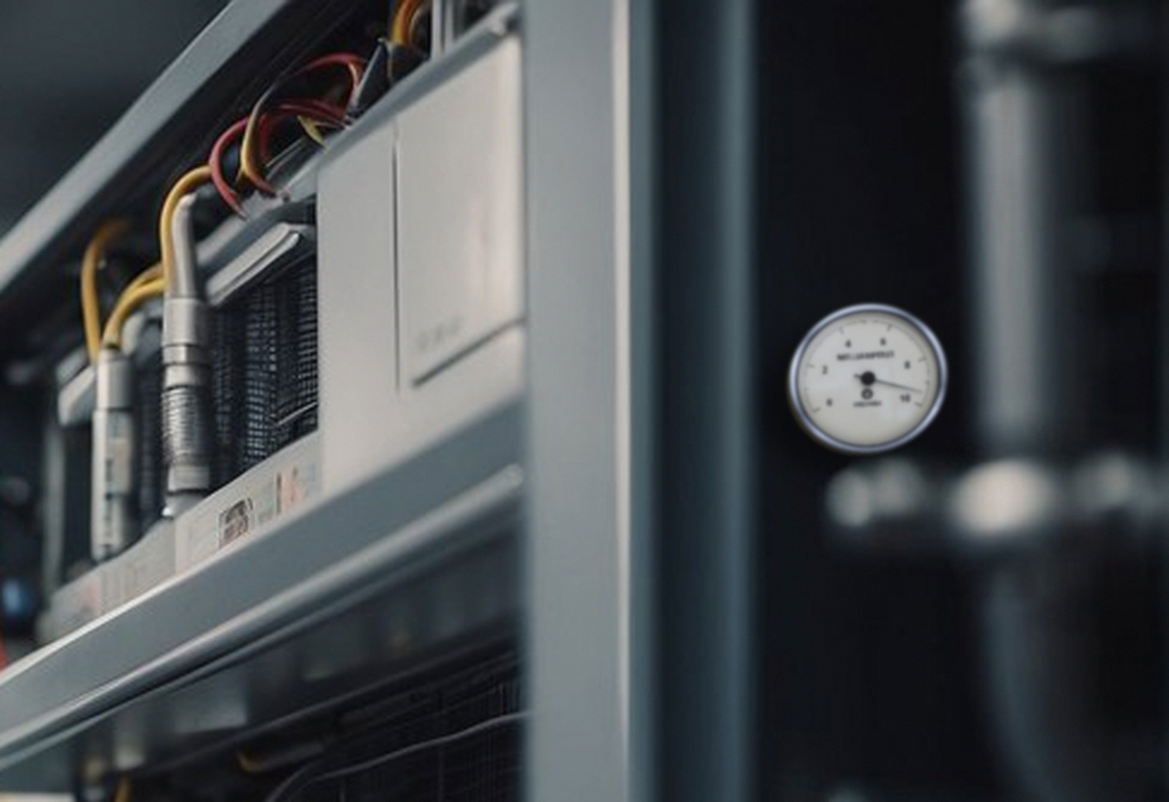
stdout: {"value": 9.5, "unit": "mA"}
